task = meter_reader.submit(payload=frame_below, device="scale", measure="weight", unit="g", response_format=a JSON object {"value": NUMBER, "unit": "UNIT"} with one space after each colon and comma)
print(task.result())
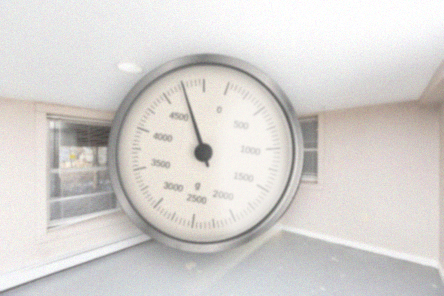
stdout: {"value": 4750, "unit": "g"}
